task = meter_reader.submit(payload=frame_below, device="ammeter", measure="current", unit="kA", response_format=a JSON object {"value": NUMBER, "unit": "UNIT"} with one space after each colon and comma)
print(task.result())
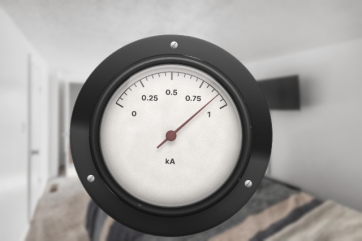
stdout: {"value": 0.9, "unit": "kA"}
